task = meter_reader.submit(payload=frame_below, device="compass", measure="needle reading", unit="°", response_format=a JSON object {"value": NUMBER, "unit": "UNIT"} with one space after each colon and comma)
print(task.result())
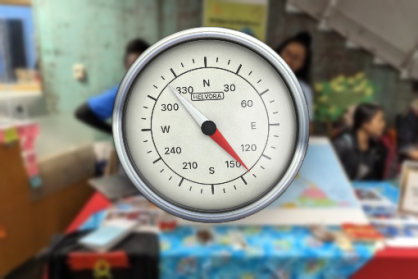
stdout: {"value": 140, "unit": "°"}
